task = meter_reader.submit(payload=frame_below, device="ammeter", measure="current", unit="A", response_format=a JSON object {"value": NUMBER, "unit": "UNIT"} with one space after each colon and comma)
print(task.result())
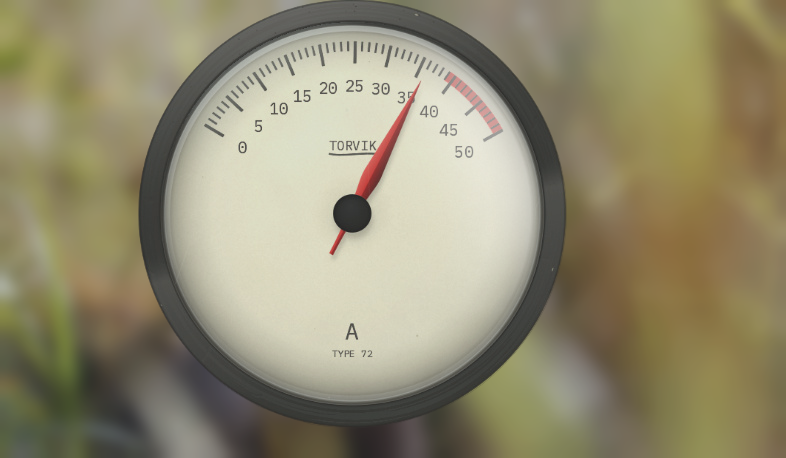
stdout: {"value": 36, "unit": "A"}
